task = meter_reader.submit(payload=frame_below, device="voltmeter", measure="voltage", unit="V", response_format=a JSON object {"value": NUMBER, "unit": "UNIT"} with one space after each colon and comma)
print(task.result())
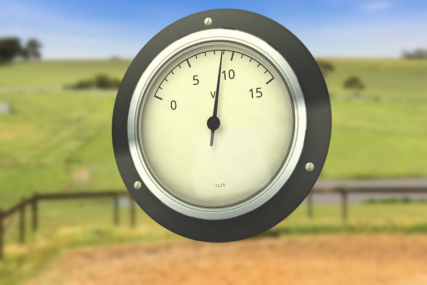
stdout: {"value": 9, "unit": "V"}
